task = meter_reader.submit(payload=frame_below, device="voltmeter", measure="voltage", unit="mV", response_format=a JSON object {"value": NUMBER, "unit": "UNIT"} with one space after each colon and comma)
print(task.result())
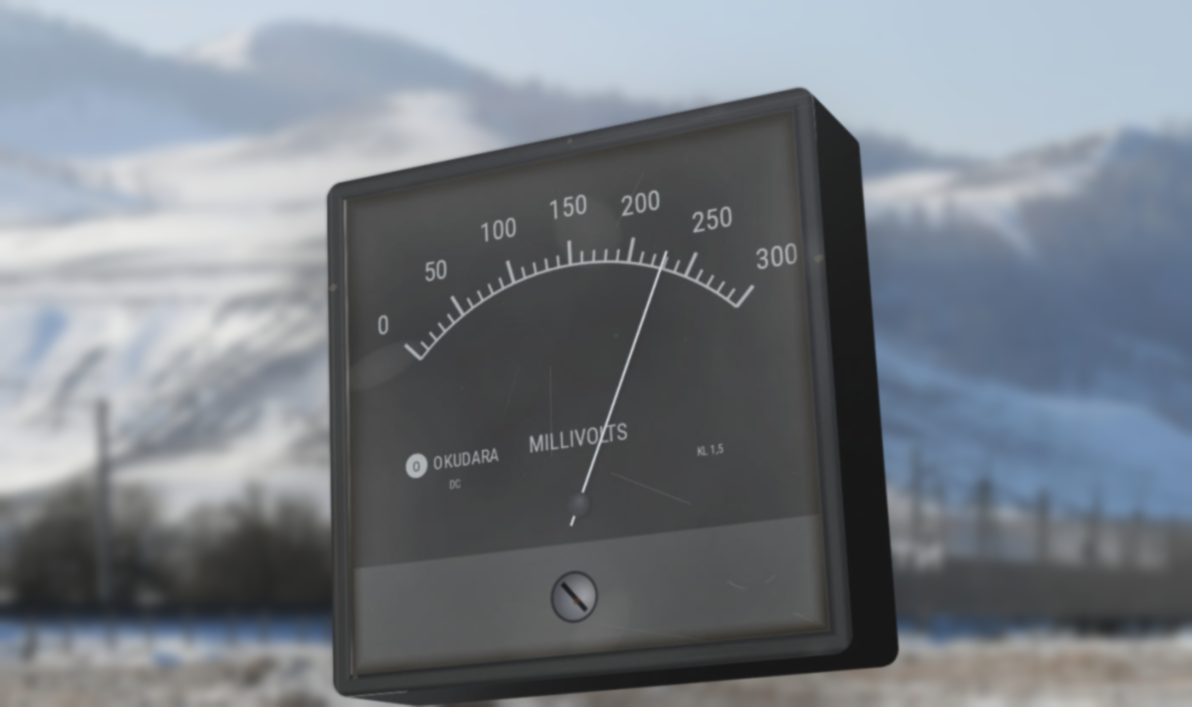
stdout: {"value": 230, "unit": "mV"}
